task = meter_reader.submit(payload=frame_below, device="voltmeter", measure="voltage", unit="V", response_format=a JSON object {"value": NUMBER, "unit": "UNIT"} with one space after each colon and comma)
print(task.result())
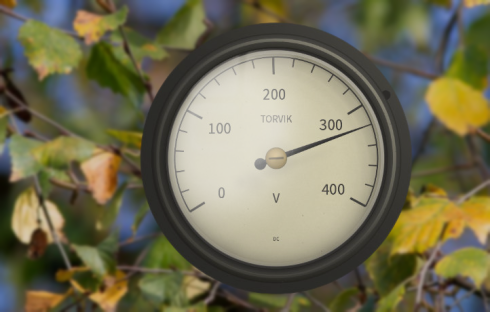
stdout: {"value": 320, "unit": "V"}
